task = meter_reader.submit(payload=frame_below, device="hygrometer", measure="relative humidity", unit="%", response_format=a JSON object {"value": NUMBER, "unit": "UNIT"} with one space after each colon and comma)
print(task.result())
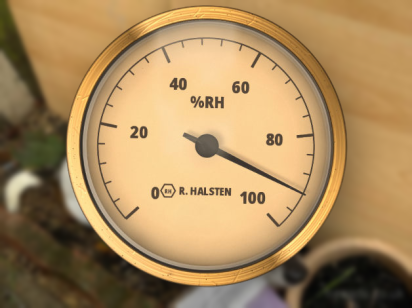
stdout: {"value": 92, "unit": "%"}
